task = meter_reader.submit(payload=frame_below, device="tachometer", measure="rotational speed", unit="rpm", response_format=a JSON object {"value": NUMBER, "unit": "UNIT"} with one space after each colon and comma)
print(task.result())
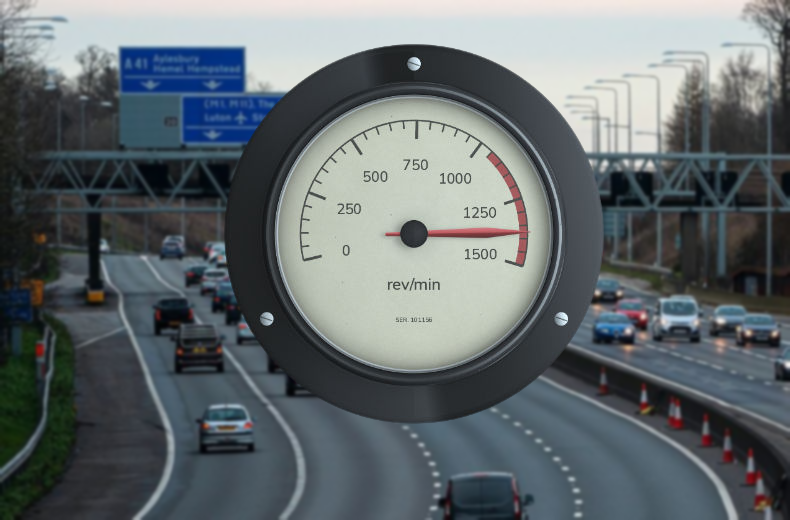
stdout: {"value": 1375, "unit": "rpm"}
